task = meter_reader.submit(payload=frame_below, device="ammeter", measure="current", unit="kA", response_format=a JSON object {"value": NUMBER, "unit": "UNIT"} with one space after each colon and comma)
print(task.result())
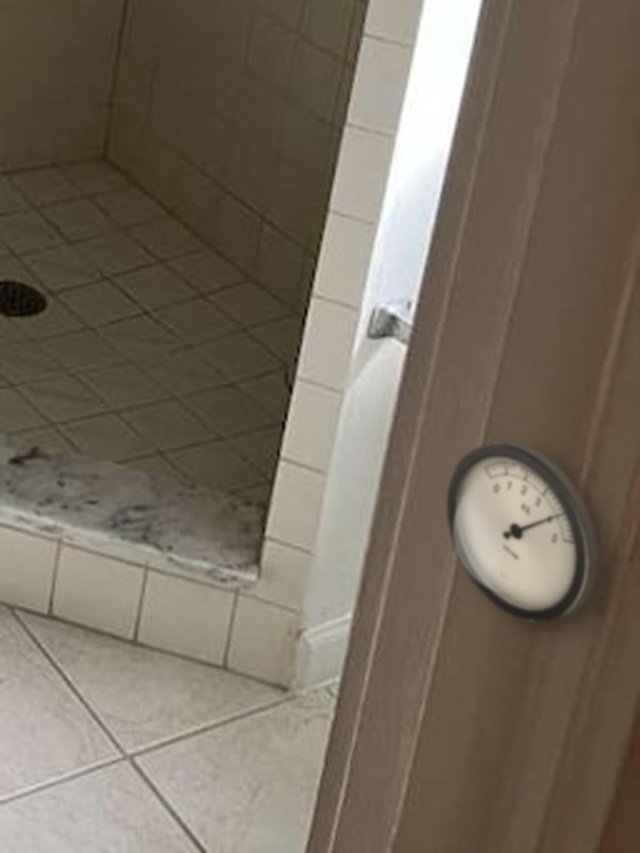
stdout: {"value": 4, "unit": "kA"}
